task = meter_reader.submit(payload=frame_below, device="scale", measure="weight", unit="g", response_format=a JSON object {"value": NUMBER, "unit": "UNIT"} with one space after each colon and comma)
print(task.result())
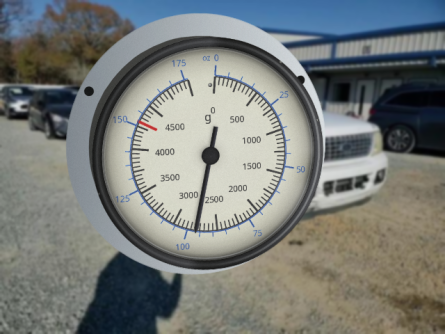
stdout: {"value": 2750, "unit": "g"}
